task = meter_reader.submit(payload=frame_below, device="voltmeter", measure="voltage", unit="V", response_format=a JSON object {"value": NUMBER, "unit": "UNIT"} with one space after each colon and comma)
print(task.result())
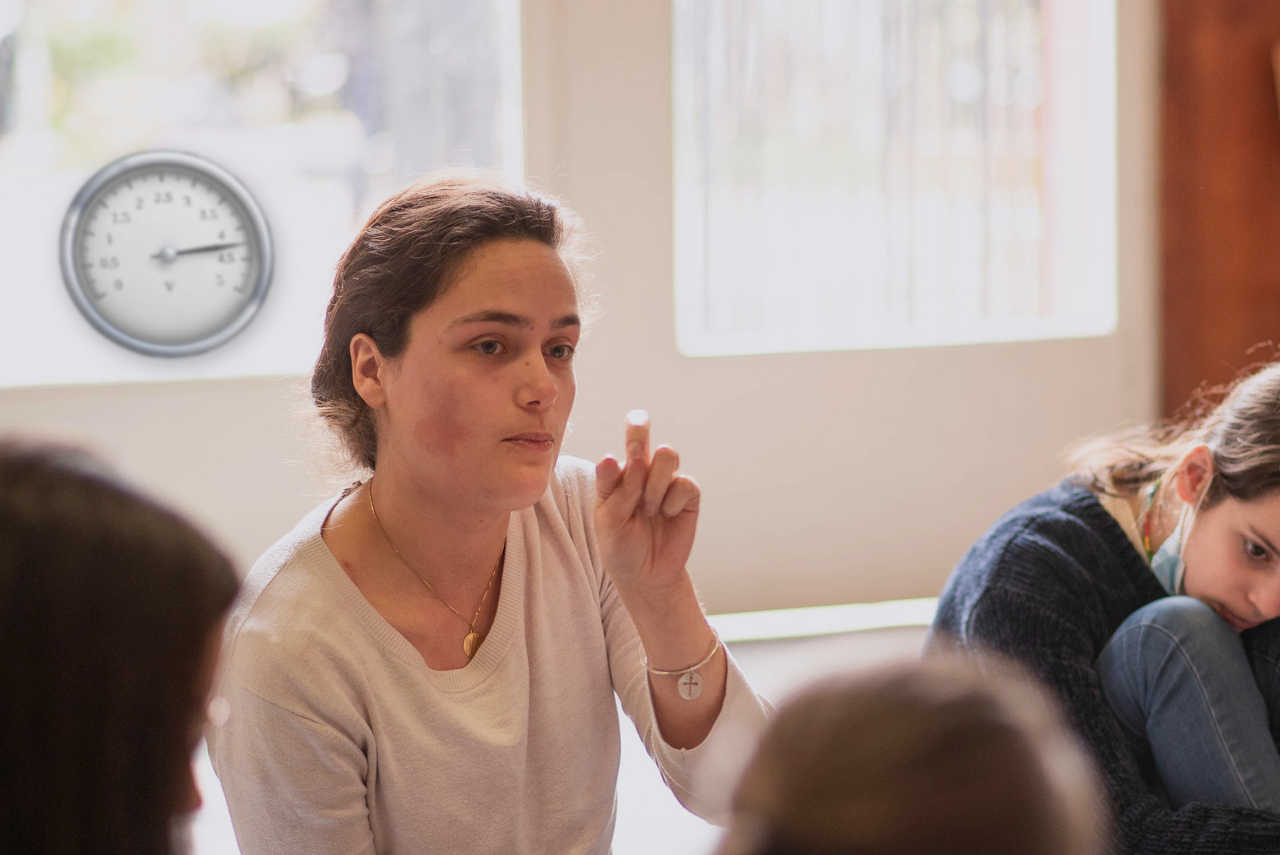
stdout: {"value": 4.25, "unit": "V"}
